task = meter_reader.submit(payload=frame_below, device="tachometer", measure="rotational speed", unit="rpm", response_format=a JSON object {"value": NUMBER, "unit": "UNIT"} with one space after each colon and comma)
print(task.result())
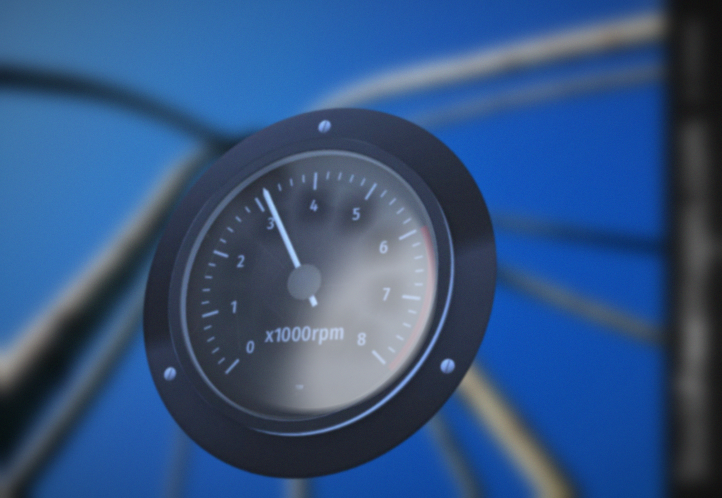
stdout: {"value": 3200, "unit": "rpm"}
